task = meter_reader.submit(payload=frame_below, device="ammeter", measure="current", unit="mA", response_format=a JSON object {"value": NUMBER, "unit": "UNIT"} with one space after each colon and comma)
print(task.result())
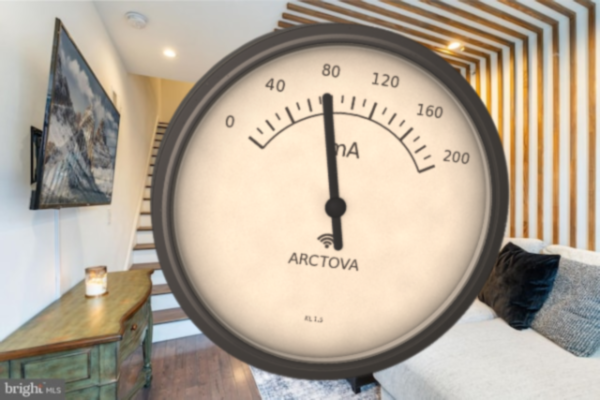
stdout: {"value": 75, "unit": "mA"}
